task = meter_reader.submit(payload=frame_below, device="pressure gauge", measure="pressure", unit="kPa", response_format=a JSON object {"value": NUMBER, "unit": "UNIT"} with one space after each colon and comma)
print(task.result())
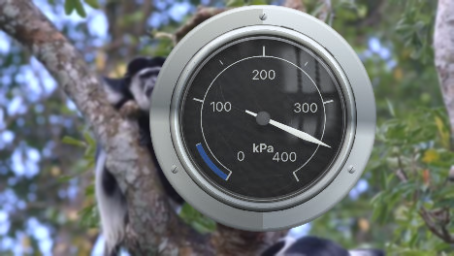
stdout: {"value": 350, "unit": "kPa"}
